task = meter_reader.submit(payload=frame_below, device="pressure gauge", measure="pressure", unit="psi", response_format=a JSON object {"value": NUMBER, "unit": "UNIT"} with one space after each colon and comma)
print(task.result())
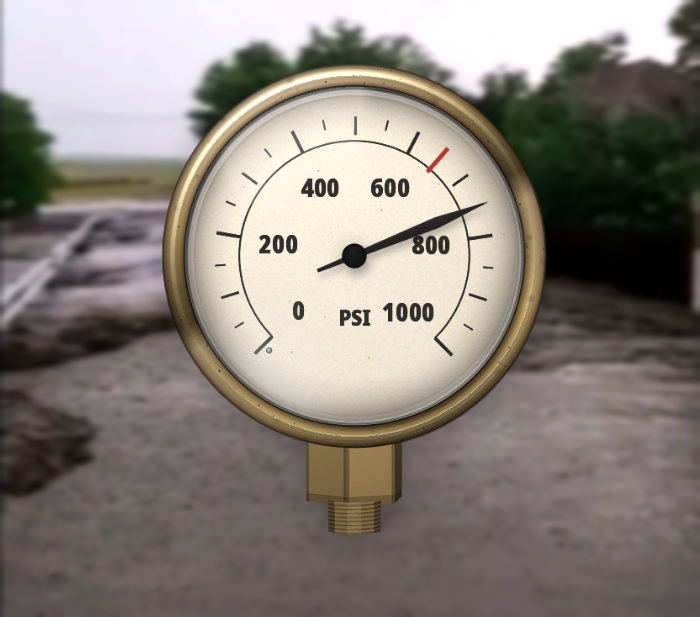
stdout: {"value": 750, "unit": "psi"}
